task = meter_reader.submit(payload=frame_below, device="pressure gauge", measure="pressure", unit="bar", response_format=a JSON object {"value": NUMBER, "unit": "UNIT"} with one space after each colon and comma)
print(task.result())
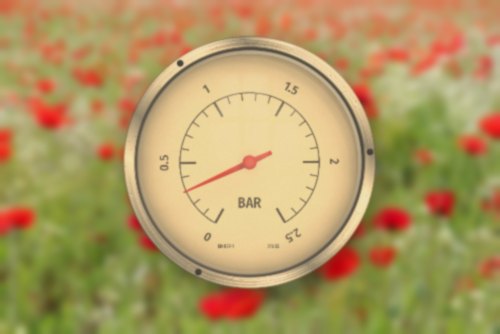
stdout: {"value": 0.3, "unit": "bar"}
